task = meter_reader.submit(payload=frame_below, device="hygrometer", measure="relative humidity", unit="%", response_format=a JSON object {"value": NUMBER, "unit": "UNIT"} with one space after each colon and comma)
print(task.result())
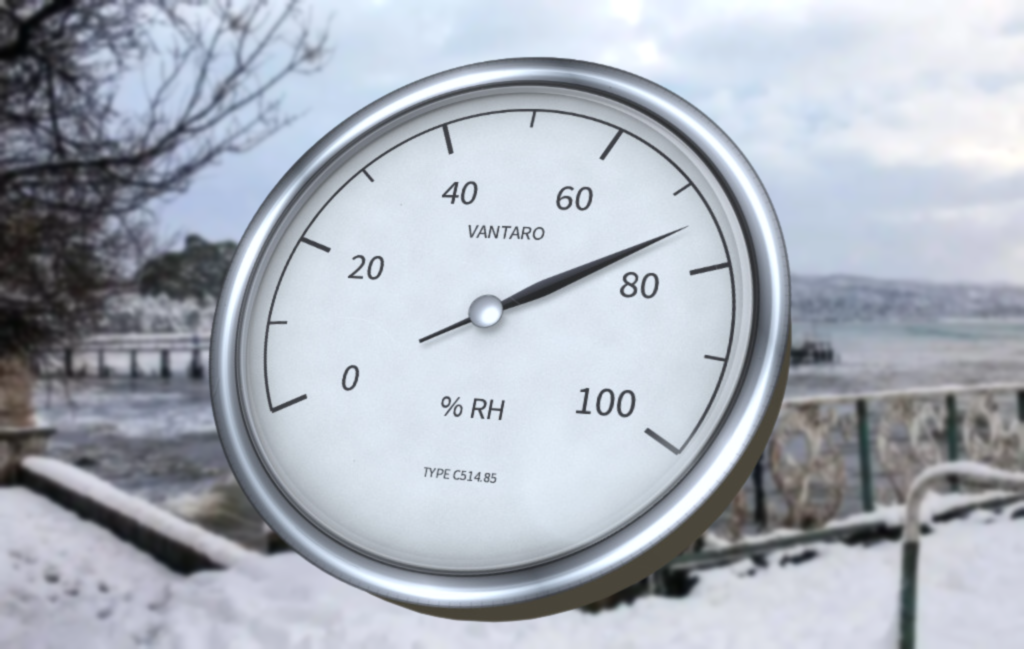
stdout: {"value": 75, "unit": "%"}
